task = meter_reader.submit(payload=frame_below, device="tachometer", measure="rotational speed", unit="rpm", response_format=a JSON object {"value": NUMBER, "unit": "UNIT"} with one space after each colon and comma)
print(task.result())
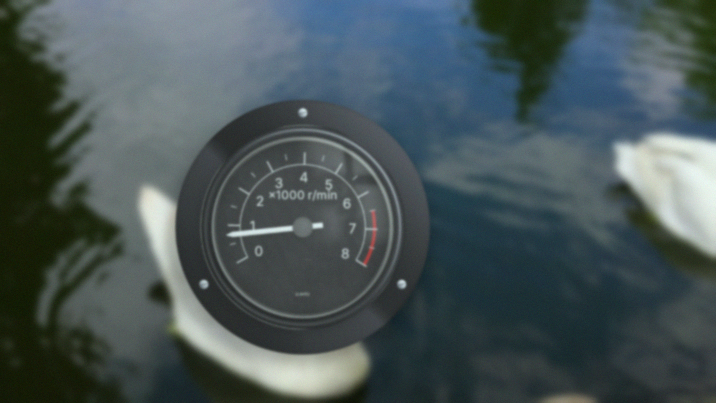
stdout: {"value": 750, "unit": "rpm"}
